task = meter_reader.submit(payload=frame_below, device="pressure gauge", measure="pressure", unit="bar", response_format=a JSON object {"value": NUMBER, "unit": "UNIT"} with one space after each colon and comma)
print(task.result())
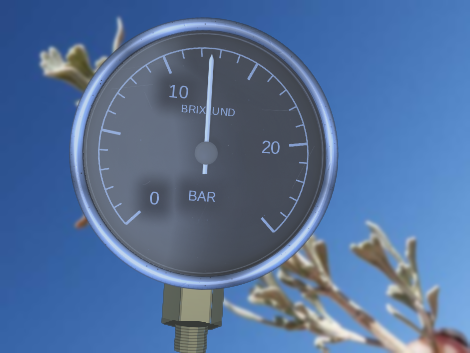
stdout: {"value": 12.5, "unit": "bar"}
